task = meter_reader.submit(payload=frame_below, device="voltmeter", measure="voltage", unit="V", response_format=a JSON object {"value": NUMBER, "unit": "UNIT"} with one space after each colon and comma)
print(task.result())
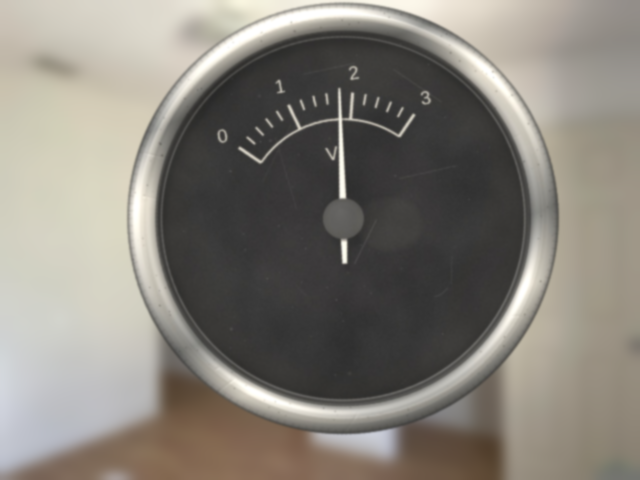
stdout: {"value": 1.8, "unit": "V"}
